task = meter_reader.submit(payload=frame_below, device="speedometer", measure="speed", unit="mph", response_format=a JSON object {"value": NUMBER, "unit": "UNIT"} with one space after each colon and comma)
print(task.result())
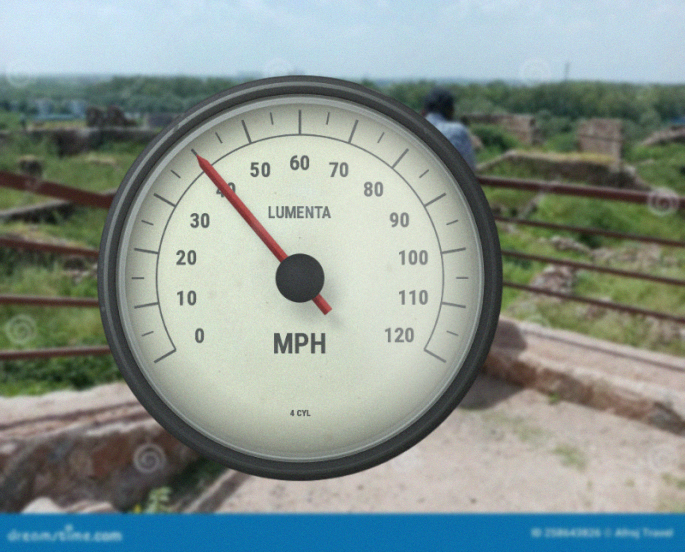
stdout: {"value": 40, "unit": "mph"}
